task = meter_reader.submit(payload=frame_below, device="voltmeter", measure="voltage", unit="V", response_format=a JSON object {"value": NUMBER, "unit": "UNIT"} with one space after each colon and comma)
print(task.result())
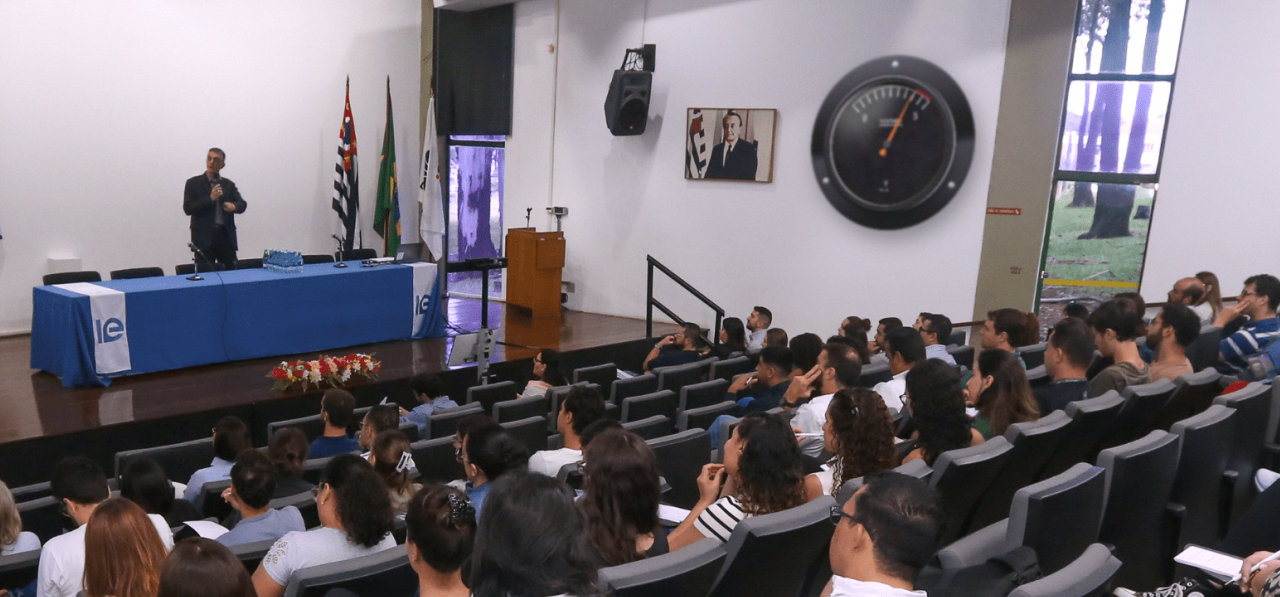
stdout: {"value": 4, "unit": "V"}
